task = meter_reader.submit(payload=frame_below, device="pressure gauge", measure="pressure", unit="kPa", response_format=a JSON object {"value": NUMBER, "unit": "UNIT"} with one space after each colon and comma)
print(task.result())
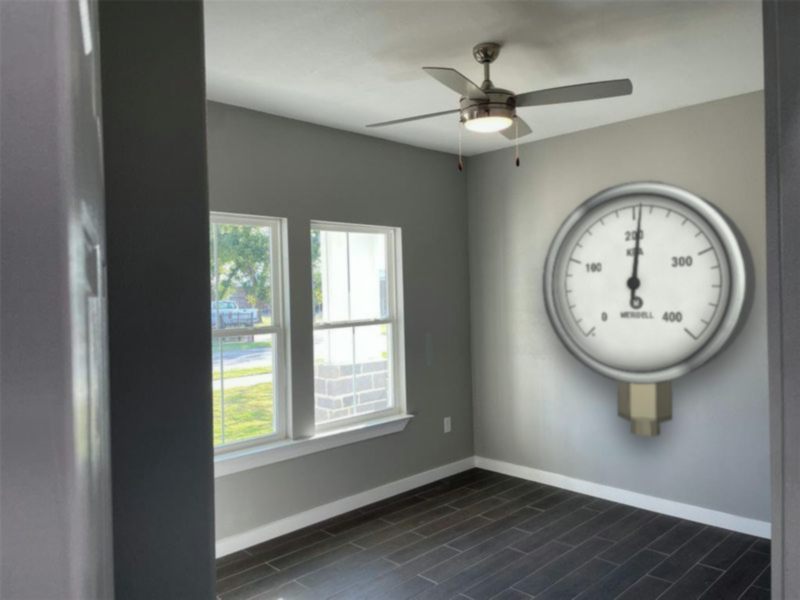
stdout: {"value": 210, "unit": "kPa"}
